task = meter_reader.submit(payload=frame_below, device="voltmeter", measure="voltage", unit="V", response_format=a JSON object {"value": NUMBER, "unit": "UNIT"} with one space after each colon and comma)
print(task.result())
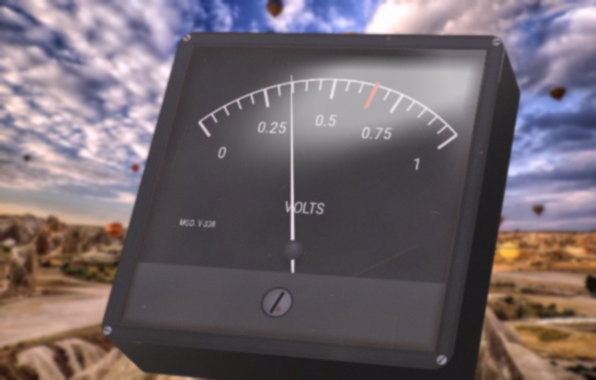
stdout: {"value": 0.35, "unit": "V"}
